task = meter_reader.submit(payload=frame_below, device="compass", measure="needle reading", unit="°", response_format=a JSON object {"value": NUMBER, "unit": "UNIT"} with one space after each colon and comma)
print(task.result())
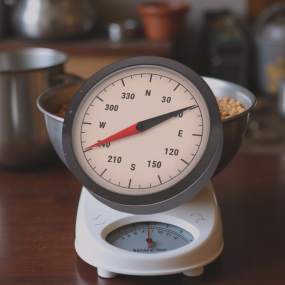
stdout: {"value": 240, "unit": "°"}
